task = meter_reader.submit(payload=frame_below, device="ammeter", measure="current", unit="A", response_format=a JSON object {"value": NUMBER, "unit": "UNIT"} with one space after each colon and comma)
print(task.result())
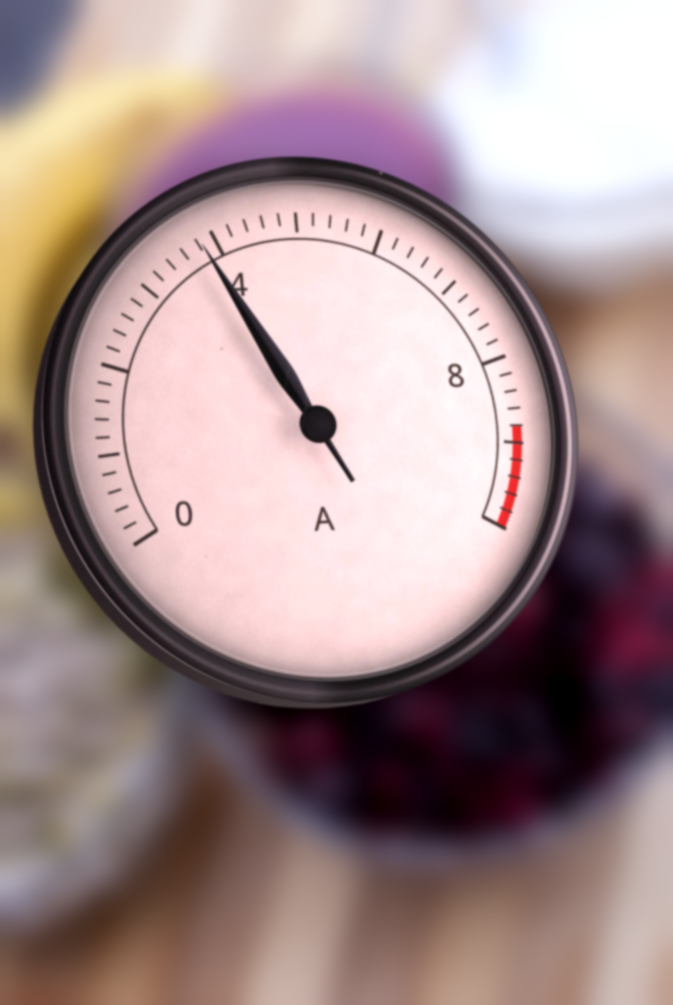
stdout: {"value": 3.8, "unit": "A"}
